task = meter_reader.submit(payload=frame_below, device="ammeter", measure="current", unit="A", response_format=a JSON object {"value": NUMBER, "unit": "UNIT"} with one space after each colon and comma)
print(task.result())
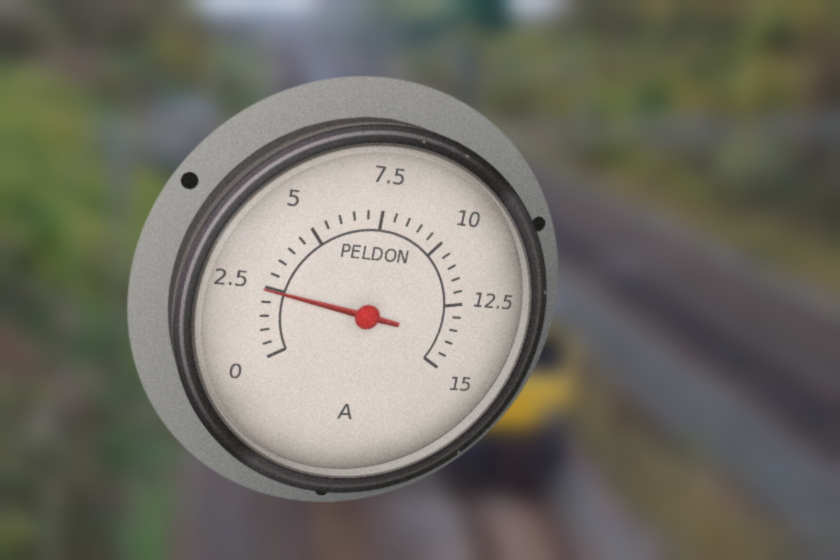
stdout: {"value": 2.5, "unit": "A"}
